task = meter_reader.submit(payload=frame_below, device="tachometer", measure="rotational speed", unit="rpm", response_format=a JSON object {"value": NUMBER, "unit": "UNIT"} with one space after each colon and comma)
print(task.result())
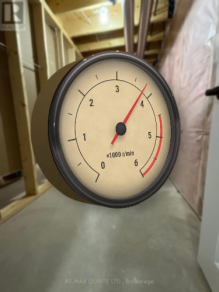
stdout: {"value": 3750, "unit": "rpm"}
